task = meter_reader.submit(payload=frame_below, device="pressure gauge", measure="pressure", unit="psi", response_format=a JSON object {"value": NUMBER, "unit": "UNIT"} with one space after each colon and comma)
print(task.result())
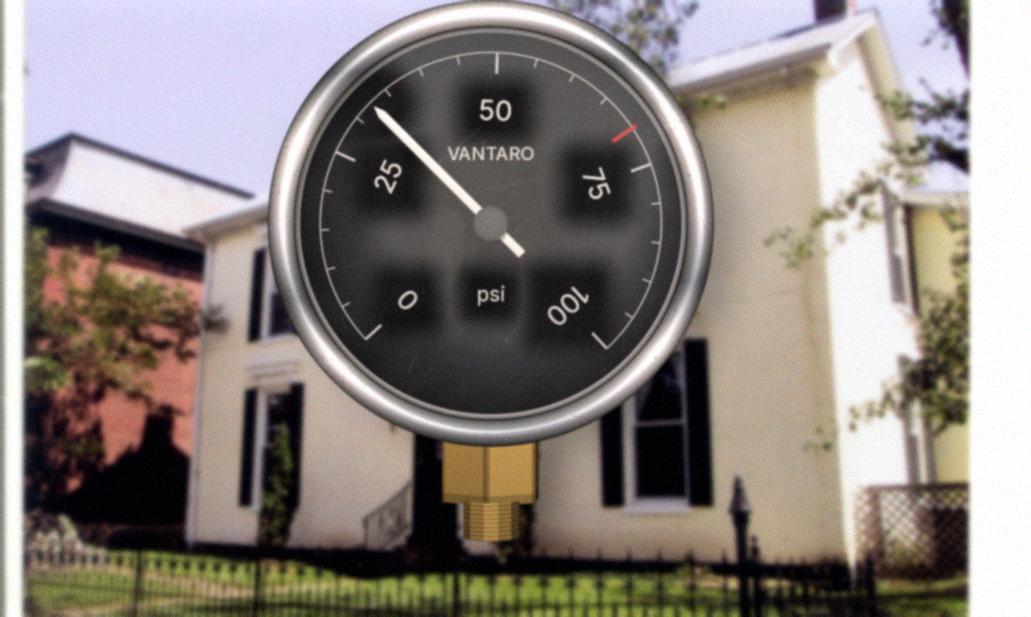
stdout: {"value": 32.5, "unit": "psi"}
